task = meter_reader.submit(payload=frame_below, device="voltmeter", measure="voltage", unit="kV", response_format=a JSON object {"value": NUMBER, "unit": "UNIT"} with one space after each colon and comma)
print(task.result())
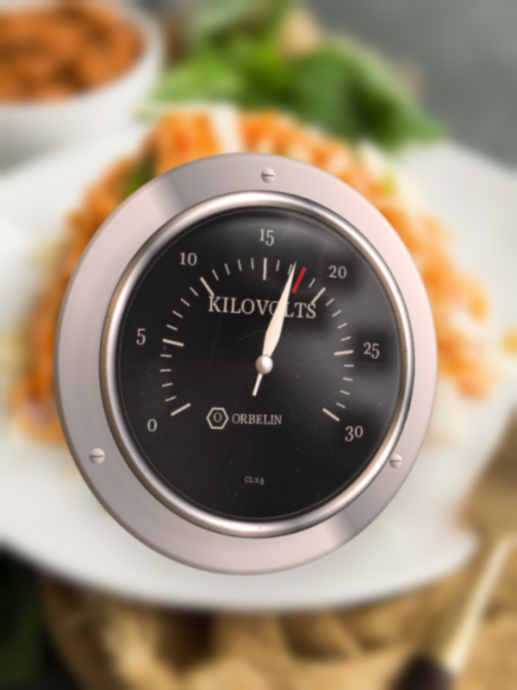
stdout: {"value": 17, "unit": "kV"}
